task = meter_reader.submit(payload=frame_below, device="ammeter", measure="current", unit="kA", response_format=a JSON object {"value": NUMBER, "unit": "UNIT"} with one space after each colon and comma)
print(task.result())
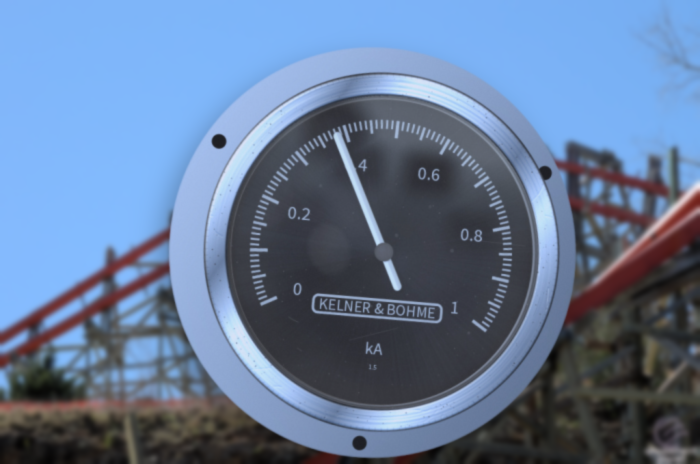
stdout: {"value": 0.38, "unit": "kA"}
